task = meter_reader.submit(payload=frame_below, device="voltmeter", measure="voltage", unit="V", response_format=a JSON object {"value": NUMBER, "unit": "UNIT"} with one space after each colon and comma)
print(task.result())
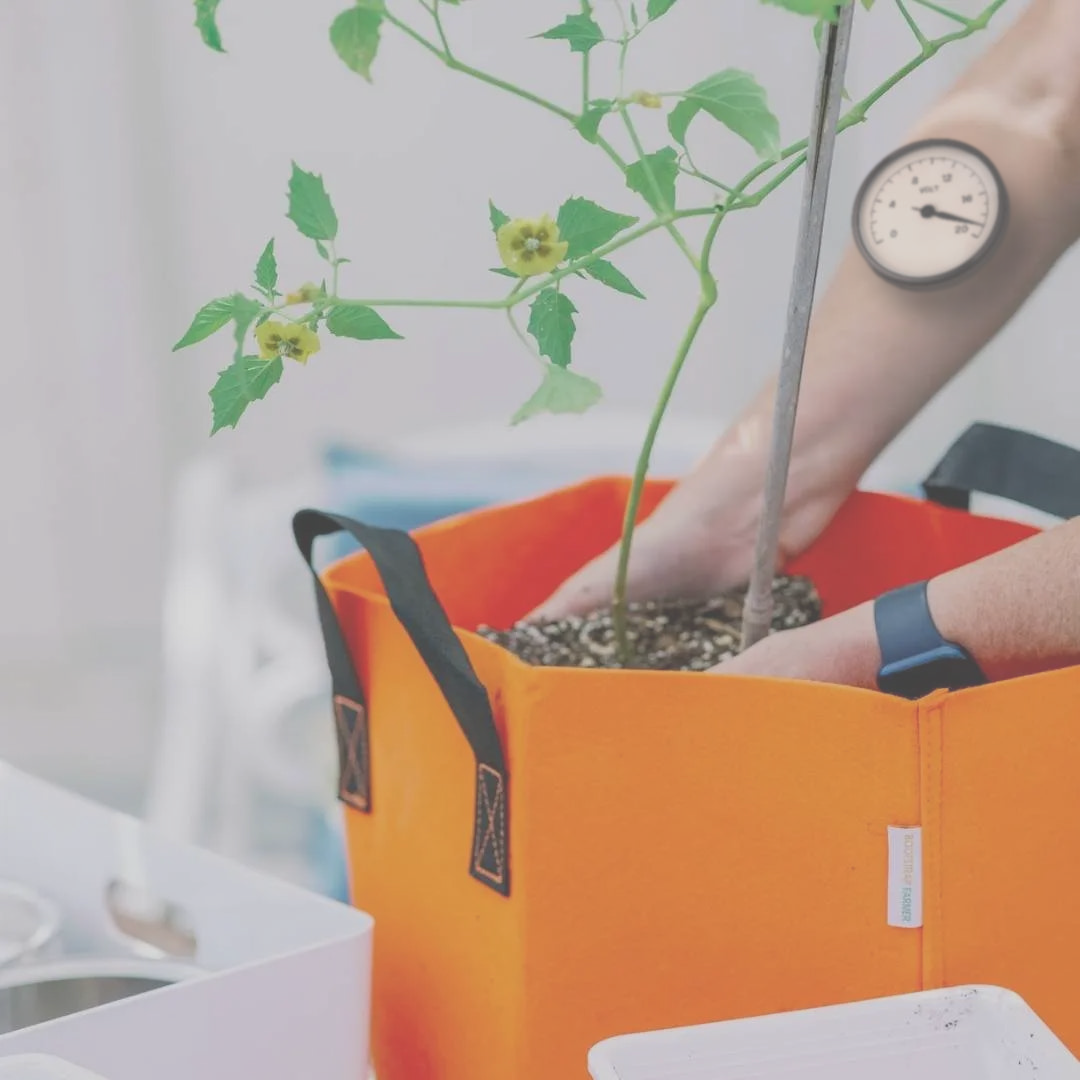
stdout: {"value": 19, "unit": "V"}
